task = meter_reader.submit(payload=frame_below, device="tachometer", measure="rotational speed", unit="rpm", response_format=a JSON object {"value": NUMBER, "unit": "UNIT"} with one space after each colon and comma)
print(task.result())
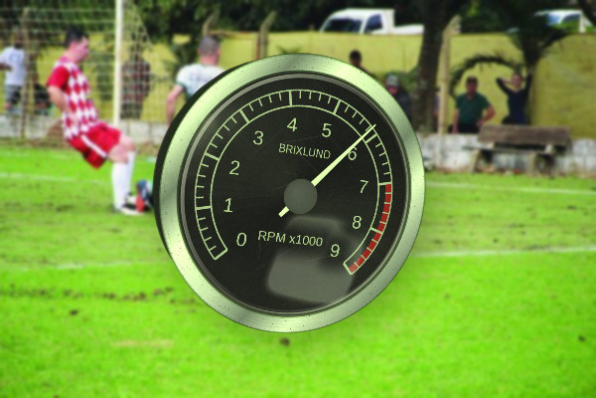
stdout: {"value": 5800, "unit": "rpm"}
